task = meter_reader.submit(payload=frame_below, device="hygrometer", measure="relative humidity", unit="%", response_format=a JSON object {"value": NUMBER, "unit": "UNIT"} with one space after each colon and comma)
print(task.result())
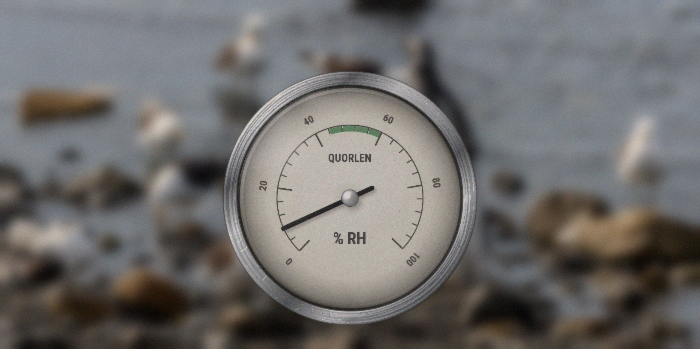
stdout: {"value": 8, "unit": "%"}
